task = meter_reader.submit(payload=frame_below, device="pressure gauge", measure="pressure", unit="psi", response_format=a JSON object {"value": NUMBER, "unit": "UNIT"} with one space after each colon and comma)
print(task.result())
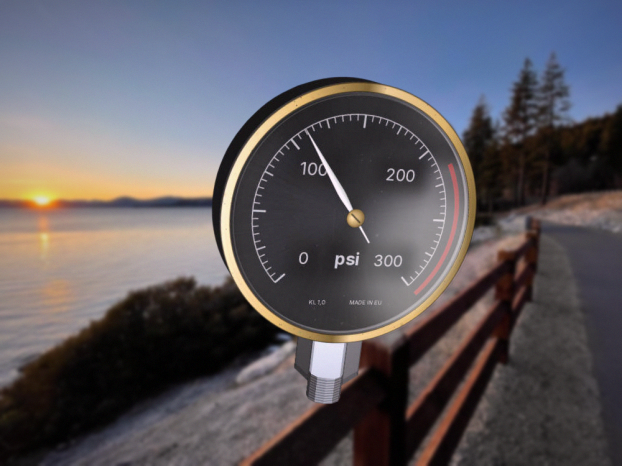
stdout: {"value": 110, "unit": "psi"}
